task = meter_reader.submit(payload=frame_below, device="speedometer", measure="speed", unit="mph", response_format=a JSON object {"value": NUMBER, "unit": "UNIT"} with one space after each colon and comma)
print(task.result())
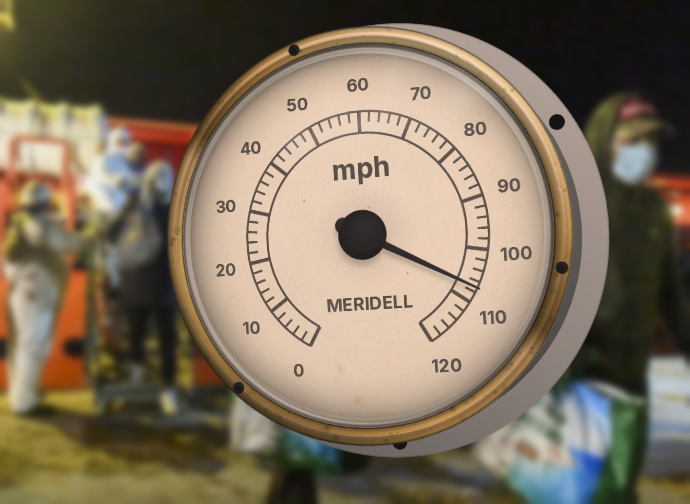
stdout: {"value": 107, "unit": "mph"}
